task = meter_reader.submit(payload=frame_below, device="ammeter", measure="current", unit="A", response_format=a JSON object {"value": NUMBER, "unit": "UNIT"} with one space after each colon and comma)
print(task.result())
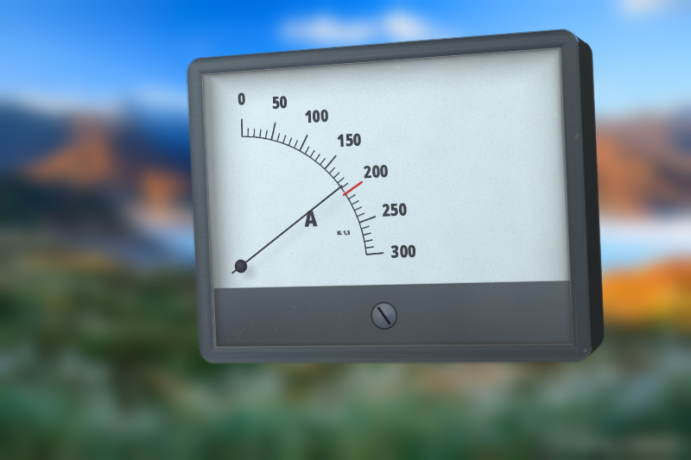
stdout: {"value": 190, "unit": "A"}
